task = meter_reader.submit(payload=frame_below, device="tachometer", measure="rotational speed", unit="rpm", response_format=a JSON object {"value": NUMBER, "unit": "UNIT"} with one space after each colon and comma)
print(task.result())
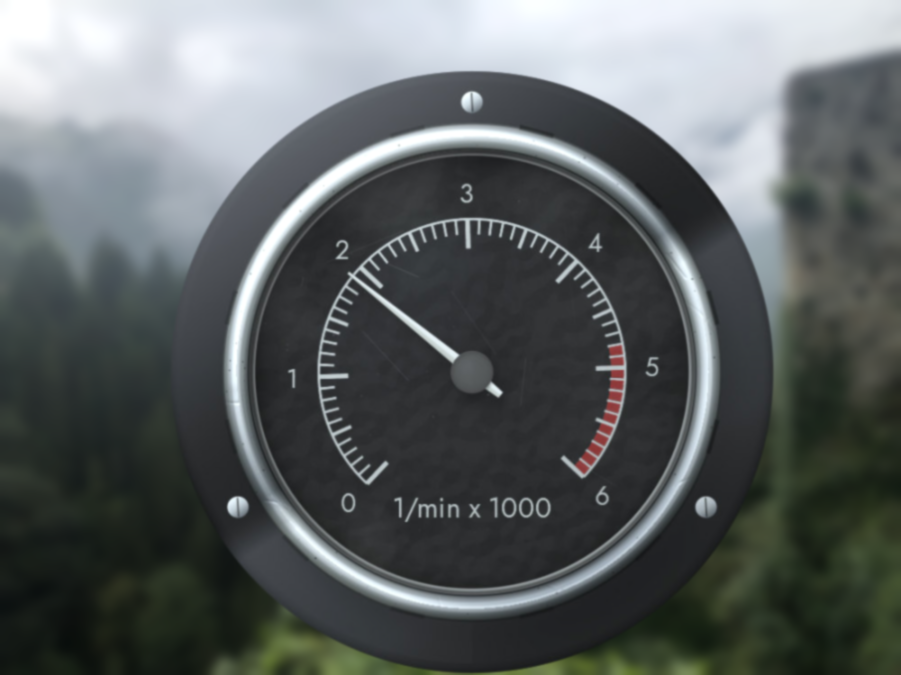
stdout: {"value": 1900, "unit": "rpm"}
